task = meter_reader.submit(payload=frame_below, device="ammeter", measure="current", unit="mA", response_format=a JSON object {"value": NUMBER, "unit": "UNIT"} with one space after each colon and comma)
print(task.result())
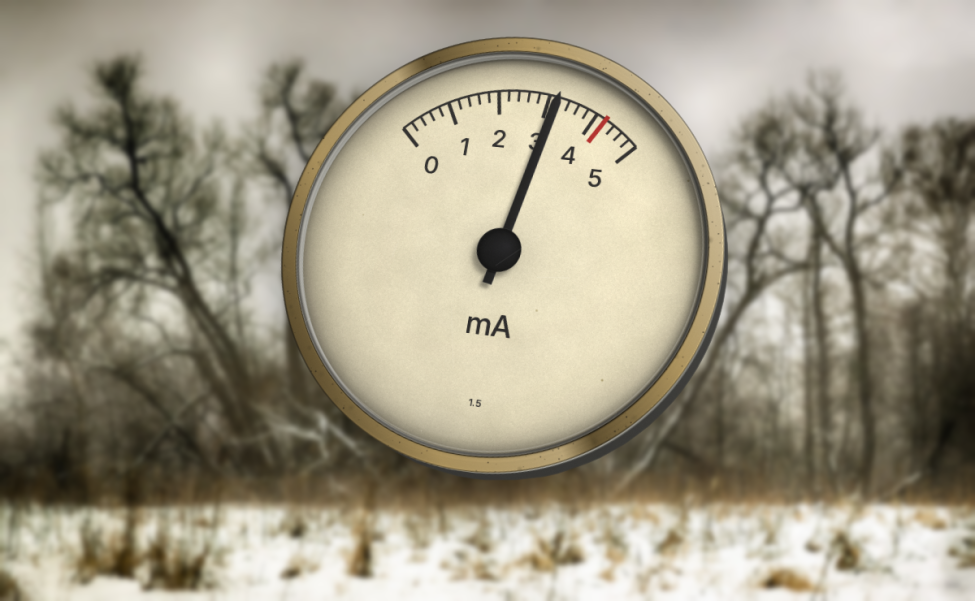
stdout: {"value": 3.2, "unit": "mA"}
